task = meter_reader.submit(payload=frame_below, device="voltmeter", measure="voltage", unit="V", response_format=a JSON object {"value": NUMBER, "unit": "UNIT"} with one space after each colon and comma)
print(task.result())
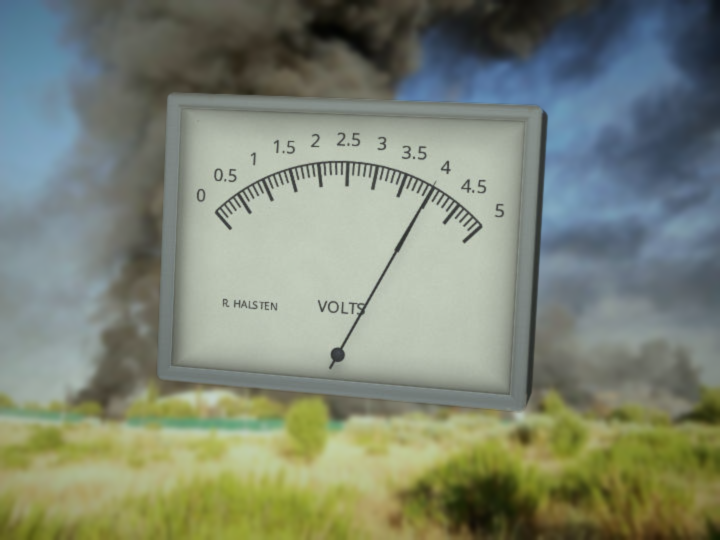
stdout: {"value": 4, "unit": "V"}
